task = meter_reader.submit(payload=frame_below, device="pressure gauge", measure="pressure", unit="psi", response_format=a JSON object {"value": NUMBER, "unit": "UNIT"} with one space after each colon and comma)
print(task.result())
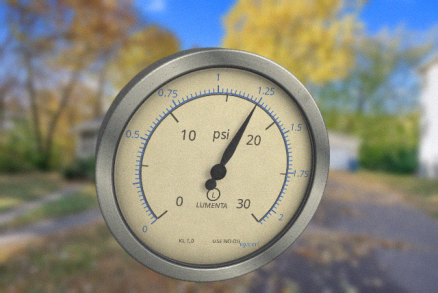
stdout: {"value": 17.5, "unit": "psi"}
